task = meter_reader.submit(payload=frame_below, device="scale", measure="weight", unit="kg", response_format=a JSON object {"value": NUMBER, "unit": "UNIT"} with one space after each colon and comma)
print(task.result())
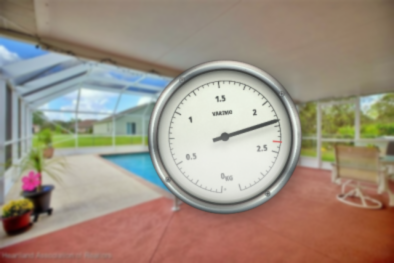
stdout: {"value": 2.2, "unit": "kg"}
